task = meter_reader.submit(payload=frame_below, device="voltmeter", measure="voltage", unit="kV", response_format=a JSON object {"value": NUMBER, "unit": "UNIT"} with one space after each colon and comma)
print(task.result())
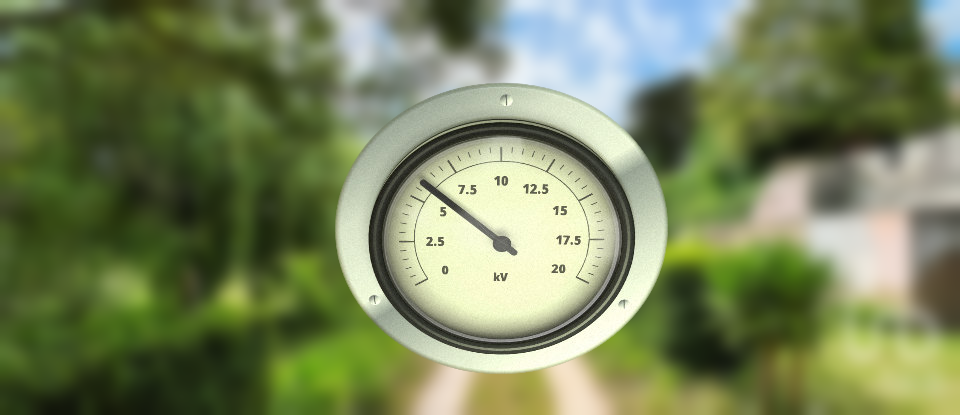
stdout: {"value": 6, "unit": "kV"}
